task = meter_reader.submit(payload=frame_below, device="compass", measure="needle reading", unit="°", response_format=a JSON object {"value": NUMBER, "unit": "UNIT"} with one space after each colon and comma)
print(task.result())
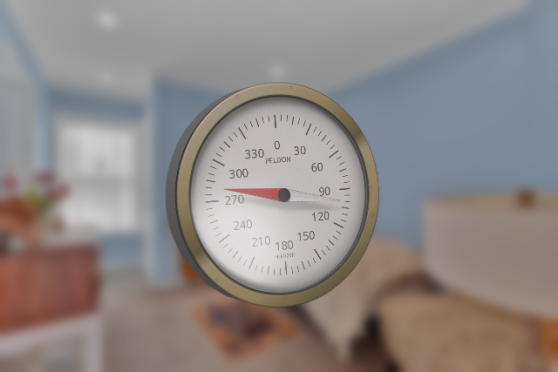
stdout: {"value": 280, "unit": "°"}
